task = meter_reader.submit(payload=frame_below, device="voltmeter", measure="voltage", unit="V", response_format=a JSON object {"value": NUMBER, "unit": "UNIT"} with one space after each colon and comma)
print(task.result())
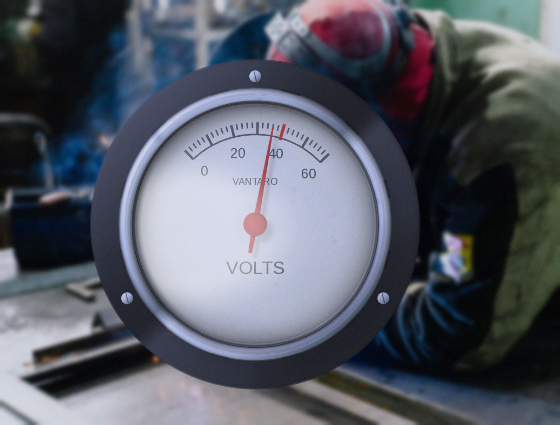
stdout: {"value": 36, "unit": "V"}
